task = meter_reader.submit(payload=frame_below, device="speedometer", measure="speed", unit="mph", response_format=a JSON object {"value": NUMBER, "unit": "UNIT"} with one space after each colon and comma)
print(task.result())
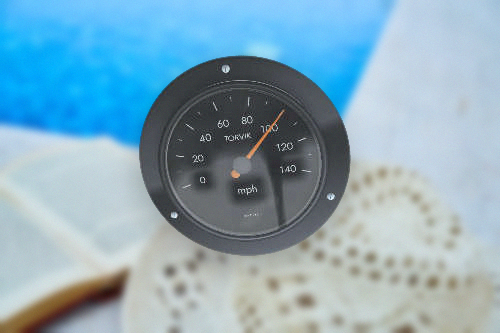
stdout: {"value": 100, "unit": "mph"}
